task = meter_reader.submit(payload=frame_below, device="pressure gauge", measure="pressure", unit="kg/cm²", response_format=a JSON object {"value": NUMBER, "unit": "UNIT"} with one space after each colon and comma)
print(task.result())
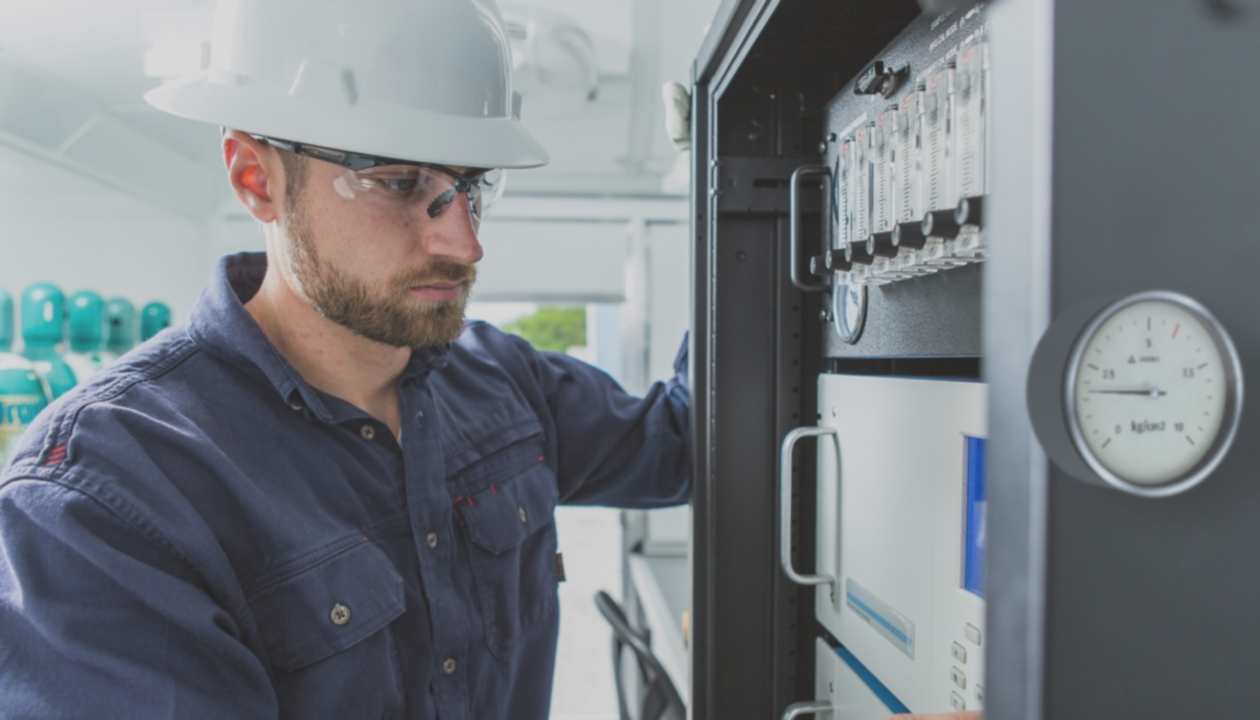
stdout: {"value": 1.75, "unit": "kg/cm²"}
